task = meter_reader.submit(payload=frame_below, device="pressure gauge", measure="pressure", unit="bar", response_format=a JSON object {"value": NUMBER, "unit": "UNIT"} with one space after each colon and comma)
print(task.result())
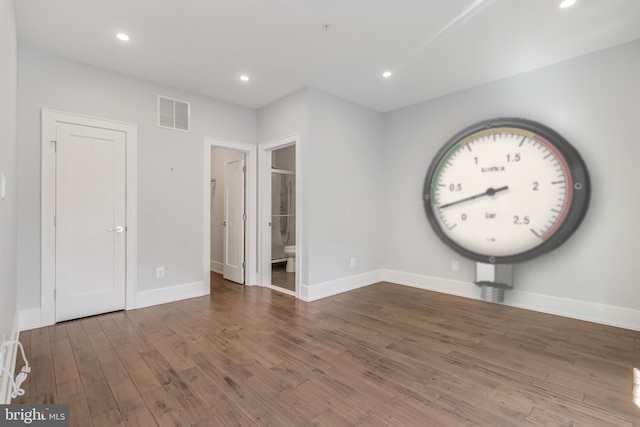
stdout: {"value": 0.25, "unit": "bar"}
